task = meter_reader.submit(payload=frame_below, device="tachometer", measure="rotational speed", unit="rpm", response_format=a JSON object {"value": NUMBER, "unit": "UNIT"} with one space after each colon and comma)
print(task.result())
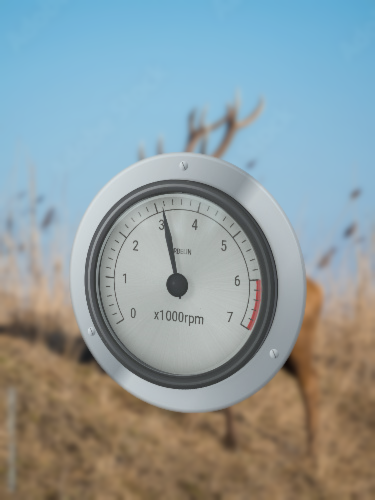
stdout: {"value": 3200, "unit": "rpm"}
